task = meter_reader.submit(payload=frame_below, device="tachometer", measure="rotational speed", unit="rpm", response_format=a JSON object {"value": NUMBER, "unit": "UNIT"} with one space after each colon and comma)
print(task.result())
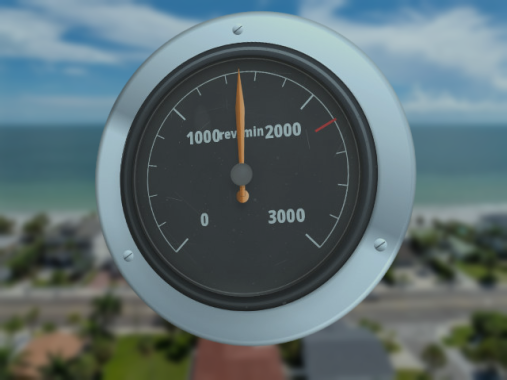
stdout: {"value": 1500, "unit": "rpm"}
